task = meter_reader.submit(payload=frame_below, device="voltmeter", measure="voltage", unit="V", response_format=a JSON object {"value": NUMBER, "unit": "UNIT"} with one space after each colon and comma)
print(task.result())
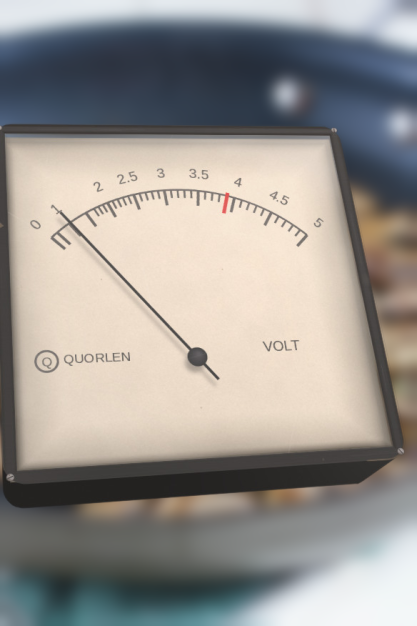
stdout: {"value": 1, "unit": "V"}
